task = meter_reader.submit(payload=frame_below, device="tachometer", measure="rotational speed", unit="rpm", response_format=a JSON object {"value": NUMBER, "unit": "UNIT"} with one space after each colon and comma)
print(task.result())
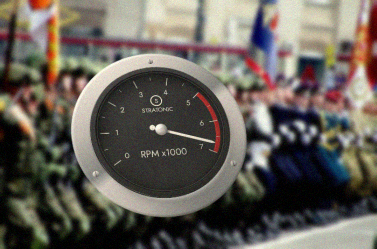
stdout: {"value": 6750, "unit": "rpm"}
